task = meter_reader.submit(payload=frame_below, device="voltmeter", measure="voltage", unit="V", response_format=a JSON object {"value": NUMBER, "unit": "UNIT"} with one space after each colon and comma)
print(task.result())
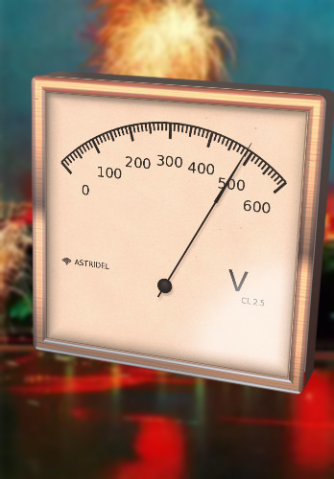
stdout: {"value": 490, "unit": "V"}
